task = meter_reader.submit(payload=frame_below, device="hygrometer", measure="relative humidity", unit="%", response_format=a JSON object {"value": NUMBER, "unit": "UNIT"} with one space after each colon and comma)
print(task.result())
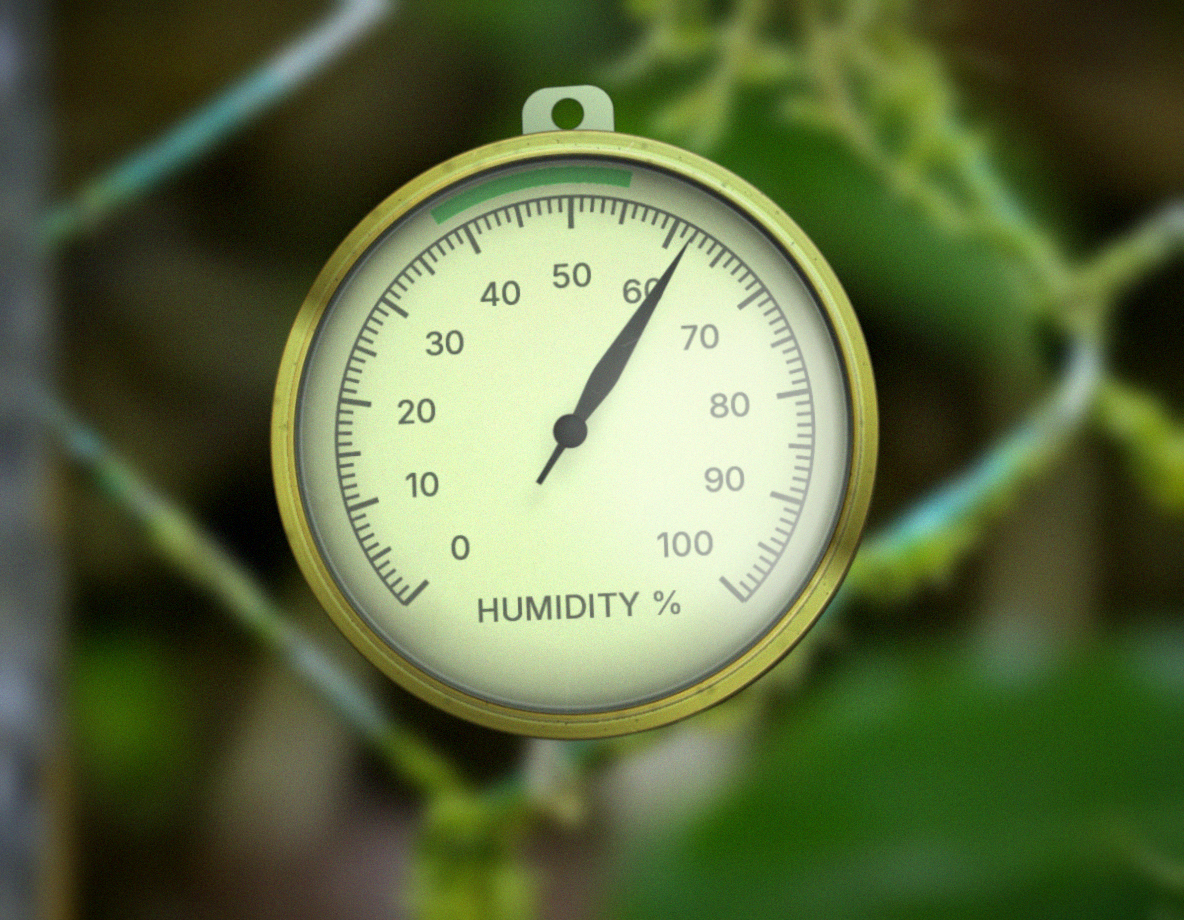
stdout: {"value": 62, "unit": "%"}
